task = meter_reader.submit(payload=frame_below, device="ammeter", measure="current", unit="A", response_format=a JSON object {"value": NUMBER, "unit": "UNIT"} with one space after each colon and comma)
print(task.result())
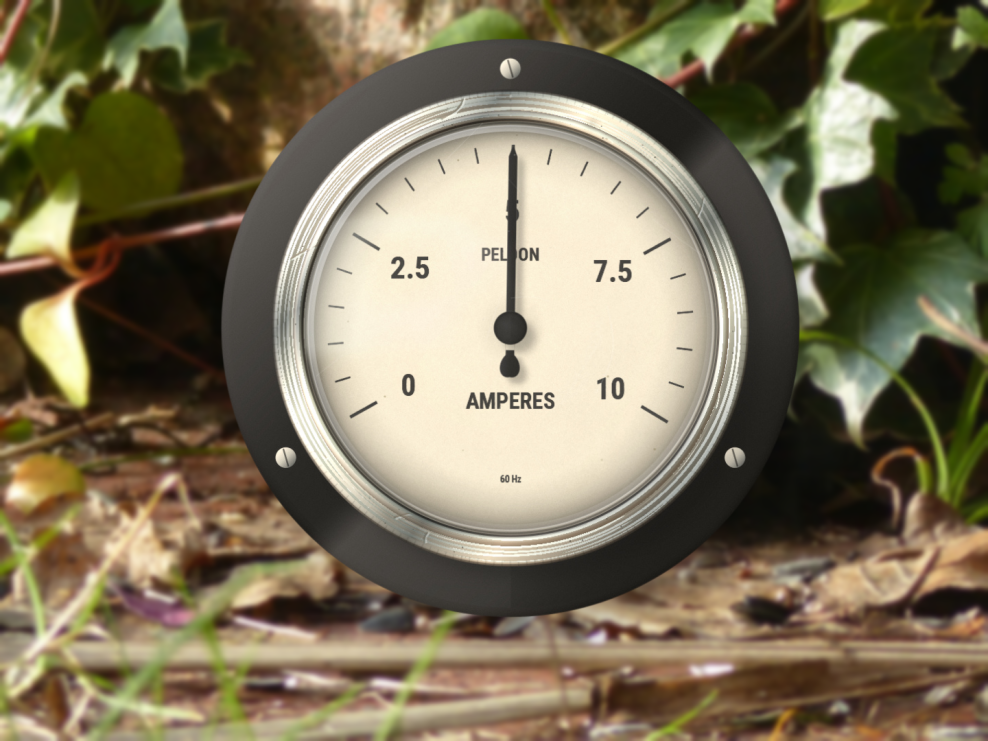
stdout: {"value": 5, "unit": "A"}
